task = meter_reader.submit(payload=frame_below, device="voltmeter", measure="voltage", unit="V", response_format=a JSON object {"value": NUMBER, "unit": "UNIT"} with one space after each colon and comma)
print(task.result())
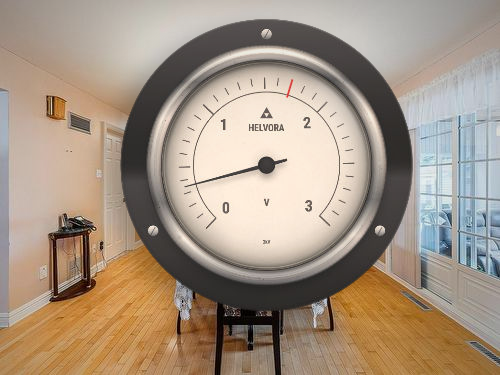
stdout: {"value": 0.35, "unit": "V"}
